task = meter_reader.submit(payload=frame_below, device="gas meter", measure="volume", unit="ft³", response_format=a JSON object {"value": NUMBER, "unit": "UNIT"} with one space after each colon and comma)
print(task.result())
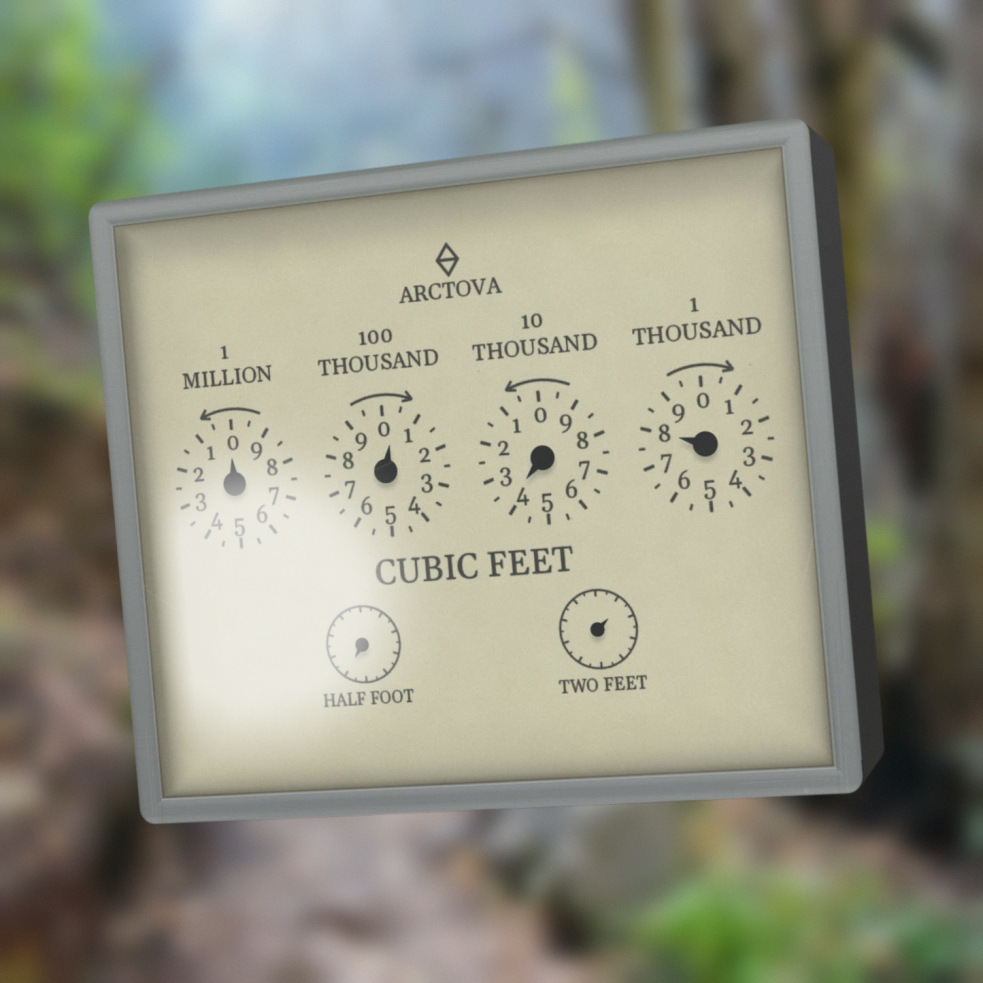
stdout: {"value": 3800, "unit": "ft³"}
